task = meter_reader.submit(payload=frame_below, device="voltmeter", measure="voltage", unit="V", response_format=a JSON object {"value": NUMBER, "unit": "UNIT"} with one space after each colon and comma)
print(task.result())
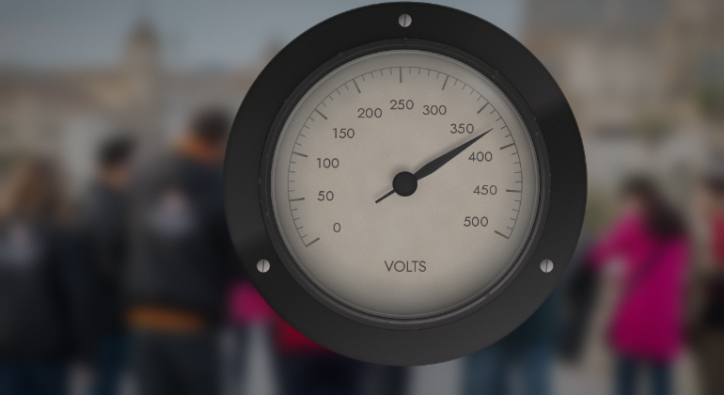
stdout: {"value": 375, "unit": "V"}
